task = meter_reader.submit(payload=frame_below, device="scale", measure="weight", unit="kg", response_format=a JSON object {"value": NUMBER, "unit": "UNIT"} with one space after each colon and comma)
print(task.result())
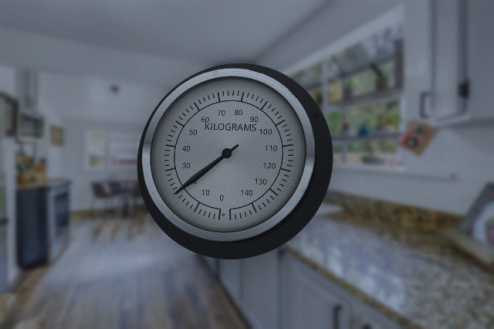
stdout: {"value": 20, "unit": "kg"}
